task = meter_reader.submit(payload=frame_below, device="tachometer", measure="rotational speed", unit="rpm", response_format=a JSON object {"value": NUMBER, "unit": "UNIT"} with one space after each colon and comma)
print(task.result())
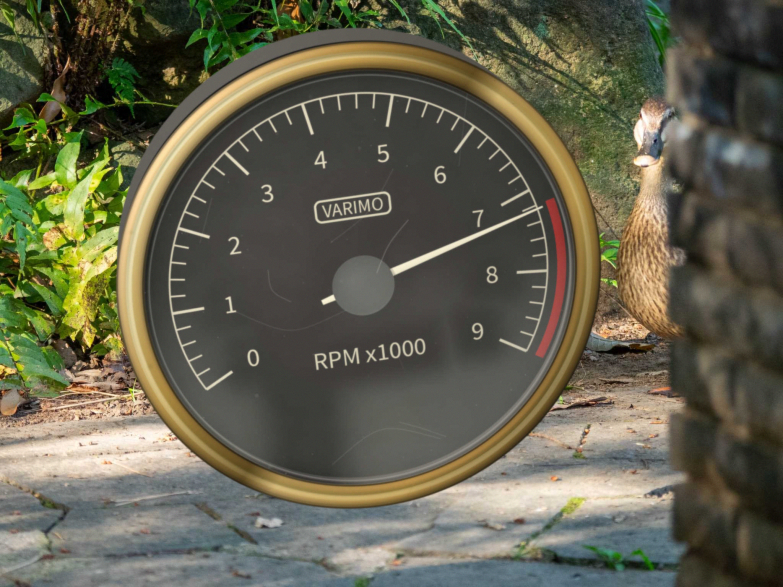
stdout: {"value": 7200, "unit": "rpm"}
